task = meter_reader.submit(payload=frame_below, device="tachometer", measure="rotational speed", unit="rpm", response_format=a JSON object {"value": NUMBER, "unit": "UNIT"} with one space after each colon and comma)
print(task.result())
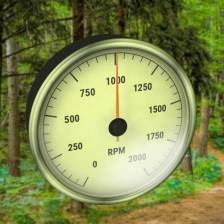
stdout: {"value": 1000, "unit": "rpm"}
